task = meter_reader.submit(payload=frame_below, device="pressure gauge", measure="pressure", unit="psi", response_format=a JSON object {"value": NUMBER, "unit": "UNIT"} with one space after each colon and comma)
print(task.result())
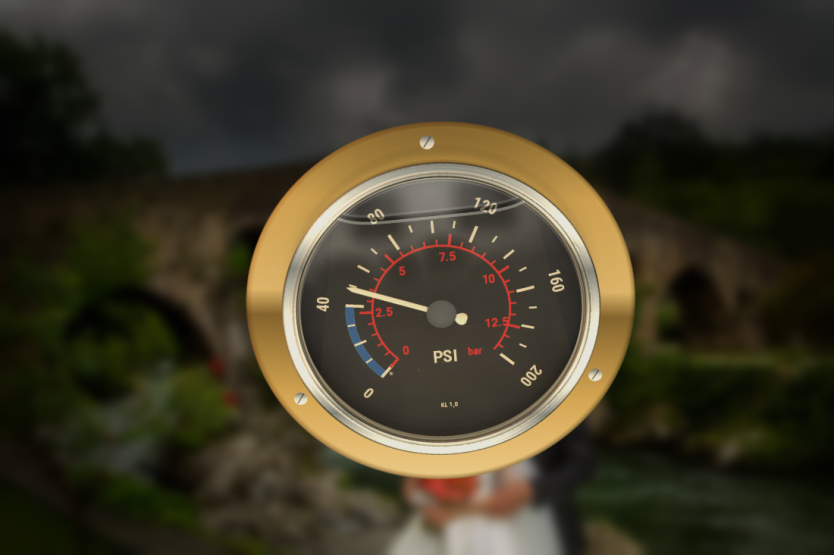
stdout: {"value": 50, "unit": "psi"}
